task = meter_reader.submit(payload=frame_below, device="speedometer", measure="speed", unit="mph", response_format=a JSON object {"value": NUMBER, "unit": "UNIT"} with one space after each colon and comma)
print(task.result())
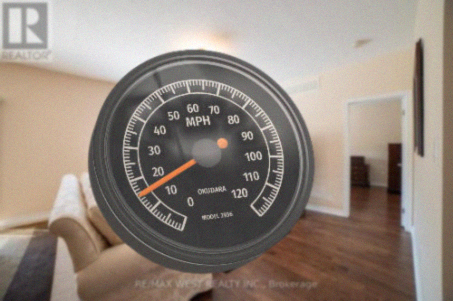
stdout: {"value": 15, "unit": "mph"}
